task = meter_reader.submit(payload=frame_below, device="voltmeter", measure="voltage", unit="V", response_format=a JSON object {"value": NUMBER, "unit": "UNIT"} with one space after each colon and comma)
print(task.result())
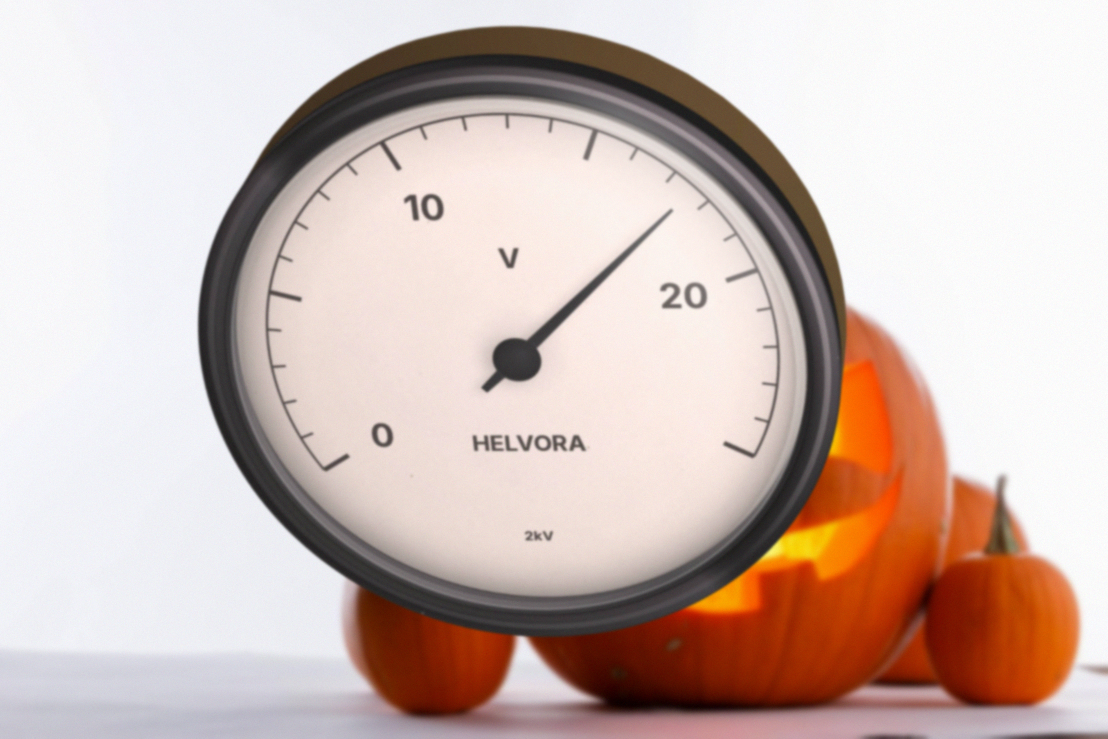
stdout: {"value": 17.5, "unit": "V"}
